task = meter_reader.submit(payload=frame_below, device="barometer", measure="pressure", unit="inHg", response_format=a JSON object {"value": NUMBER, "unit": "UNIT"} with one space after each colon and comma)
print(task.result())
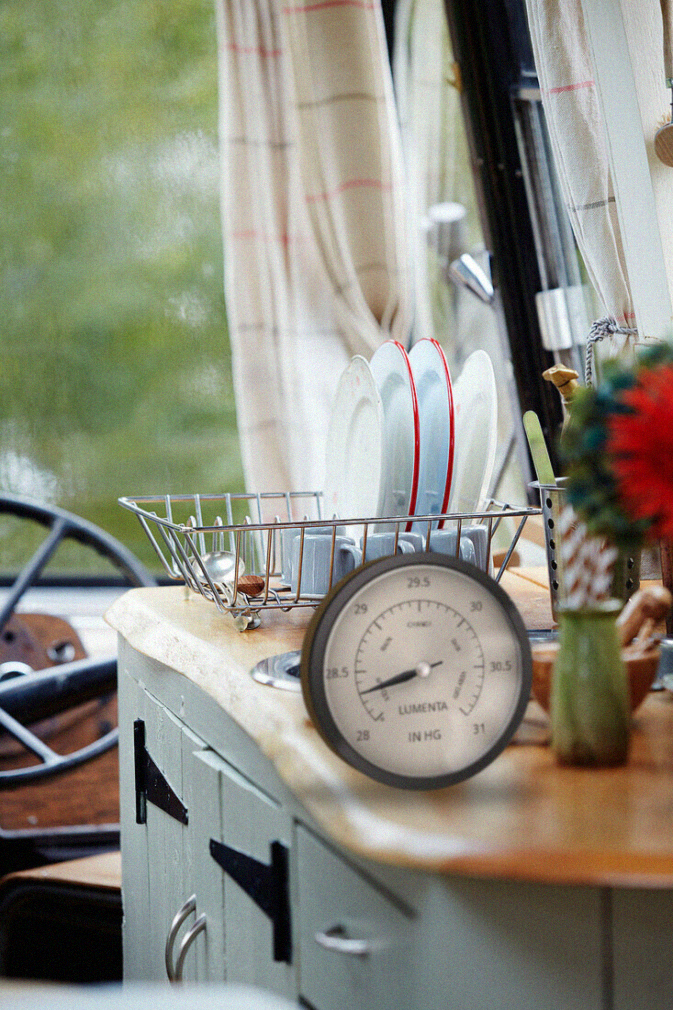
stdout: {"value": 28.3, "unit": "inHg"}
